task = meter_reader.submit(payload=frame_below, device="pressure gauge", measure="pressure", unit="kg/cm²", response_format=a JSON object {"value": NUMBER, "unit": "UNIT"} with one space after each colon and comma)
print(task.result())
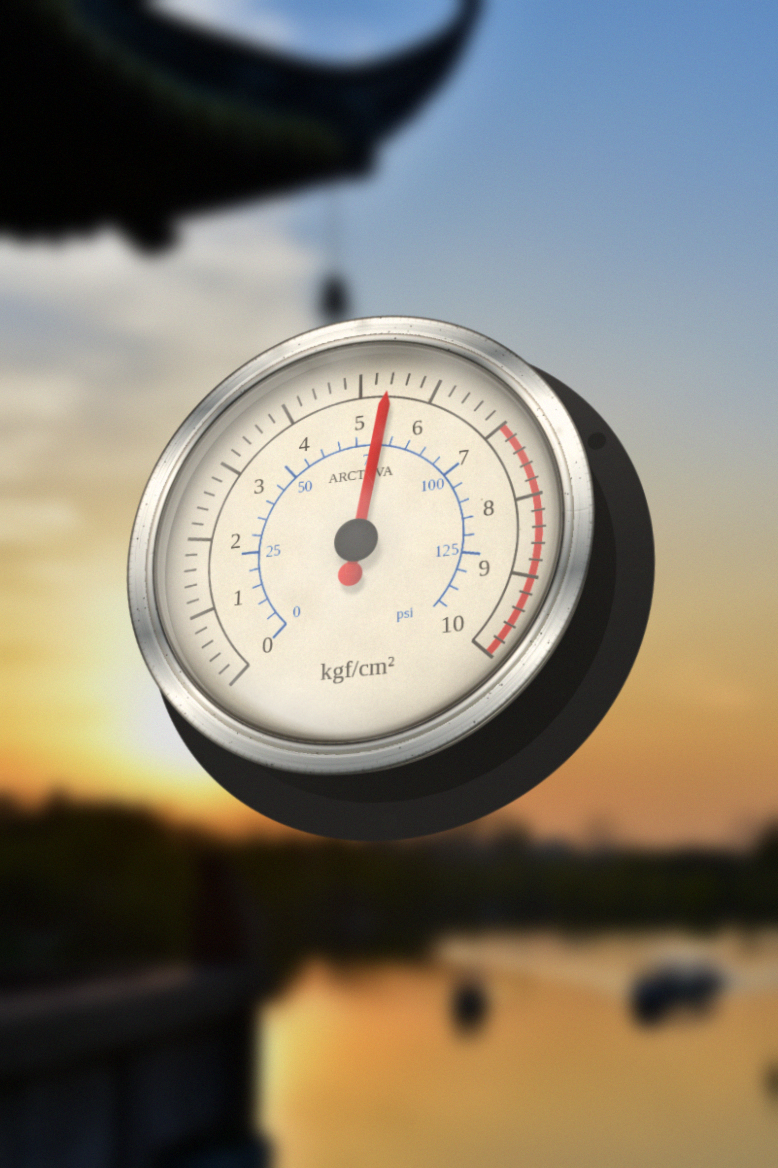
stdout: {"value": 5.4, "unit": "kg/cm²"}
